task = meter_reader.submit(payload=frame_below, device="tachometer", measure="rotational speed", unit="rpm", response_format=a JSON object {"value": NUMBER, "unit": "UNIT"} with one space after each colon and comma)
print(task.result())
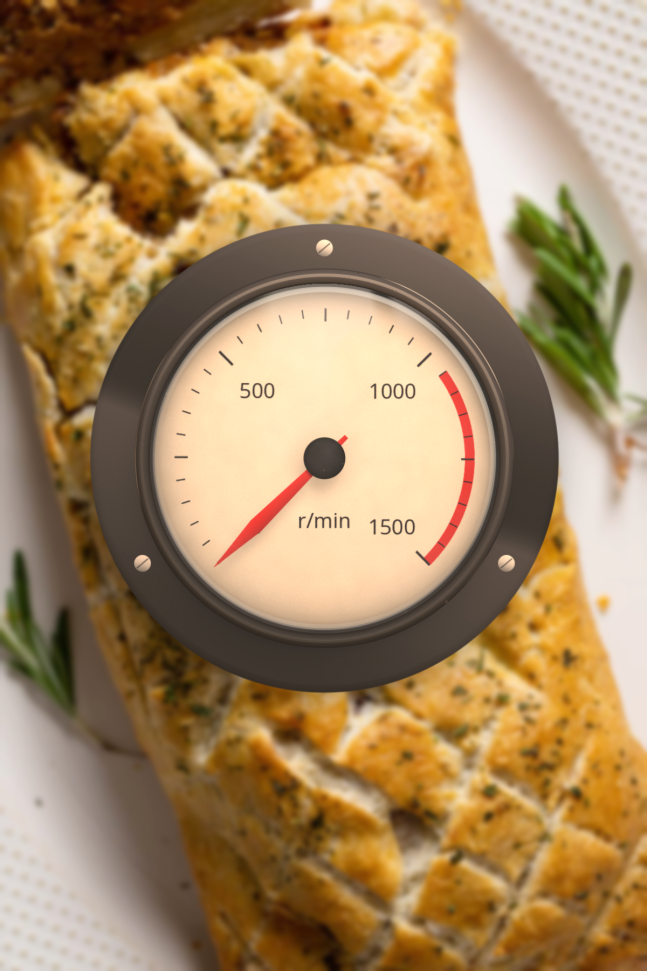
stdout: {"value": 0, "unit": "rpm"}
